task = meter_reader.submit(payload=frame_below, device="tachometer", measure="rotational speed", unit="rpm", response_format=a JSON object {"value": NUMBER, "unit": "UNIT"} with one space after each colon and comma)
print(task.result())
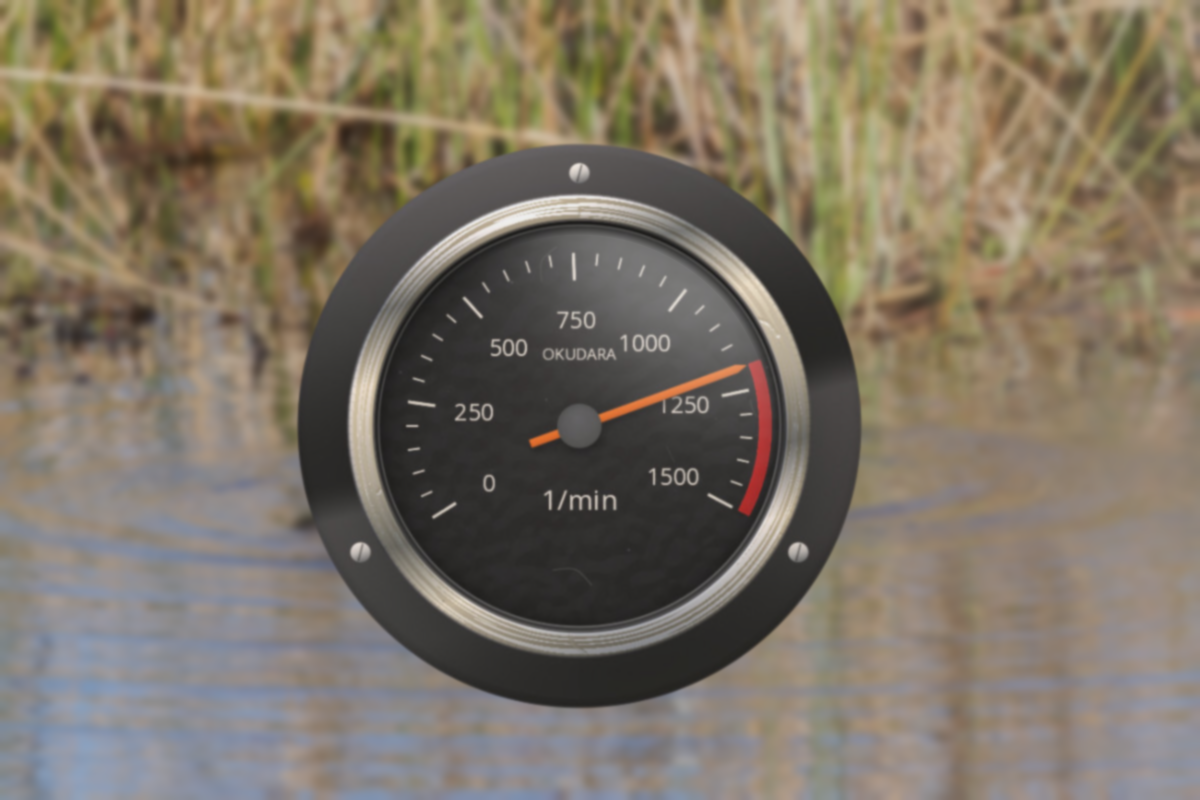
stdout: {"value": 1200, "unit": "rpm"}
